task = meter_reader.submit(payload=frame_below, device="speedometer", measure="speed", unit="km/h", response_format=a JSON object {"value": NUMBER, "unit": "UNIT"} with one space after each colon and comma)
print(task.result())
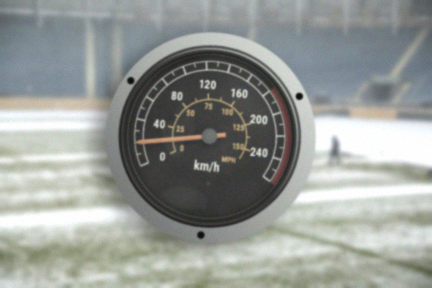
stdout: {"value": 20, "unit": "km/h"}
